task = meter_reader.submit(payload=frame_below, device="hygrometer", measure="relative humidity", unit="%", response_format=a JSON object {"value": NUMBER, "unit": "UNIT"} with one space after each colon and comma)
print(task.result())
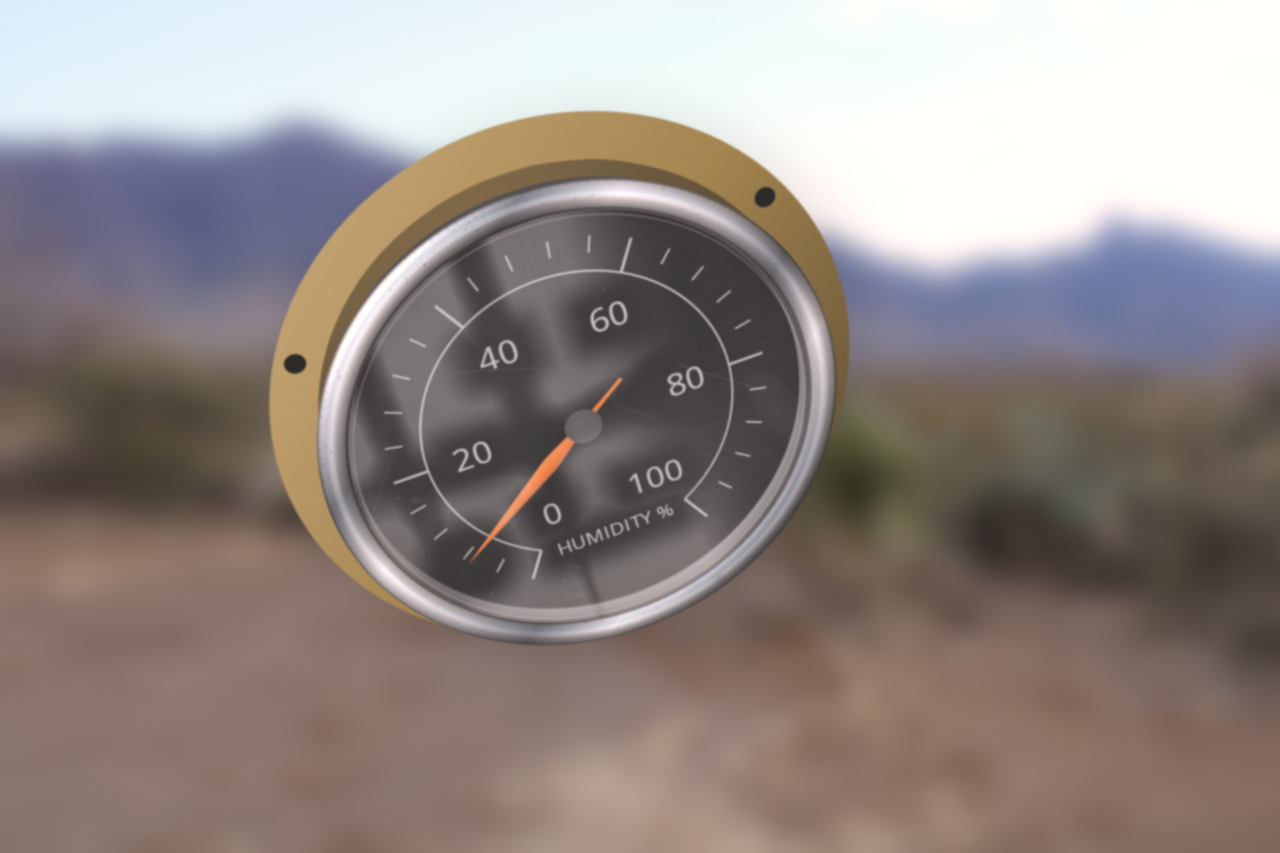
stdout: {"value": 8, "unit": "%"}
